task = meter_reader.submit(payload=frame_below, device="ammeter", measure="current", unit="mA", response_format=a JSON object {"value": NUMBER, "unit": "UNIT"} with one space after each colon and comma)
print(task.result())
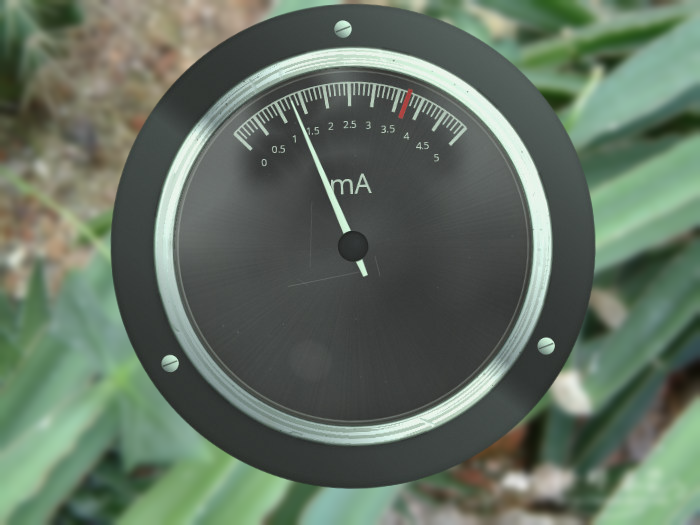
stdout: {"value": 1.3, "unit": "mA"}
